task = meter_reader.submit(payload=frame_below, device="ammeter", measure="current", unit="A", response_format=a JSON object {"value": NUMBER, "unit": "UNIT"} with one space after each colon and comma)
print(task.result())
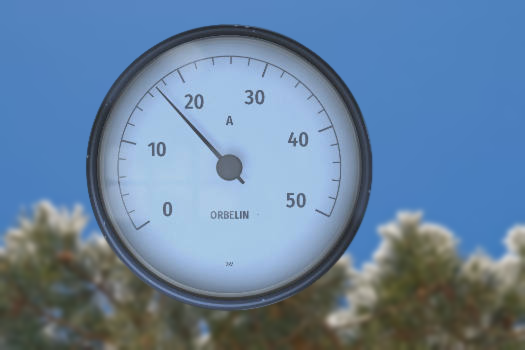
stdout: {"value": 17, "unit": "A"}
